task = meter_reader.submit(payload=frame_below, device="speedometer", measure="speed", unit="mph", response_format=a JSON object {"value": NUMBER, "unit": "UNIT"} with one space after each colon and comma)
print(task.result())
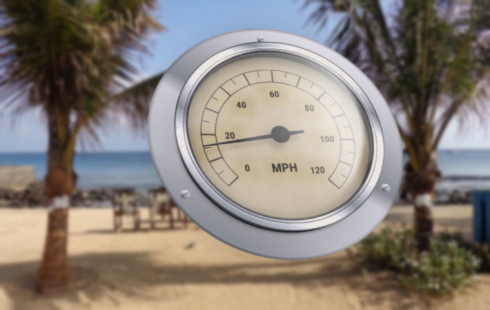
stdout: {"value": 15, "unit": "mph"}
